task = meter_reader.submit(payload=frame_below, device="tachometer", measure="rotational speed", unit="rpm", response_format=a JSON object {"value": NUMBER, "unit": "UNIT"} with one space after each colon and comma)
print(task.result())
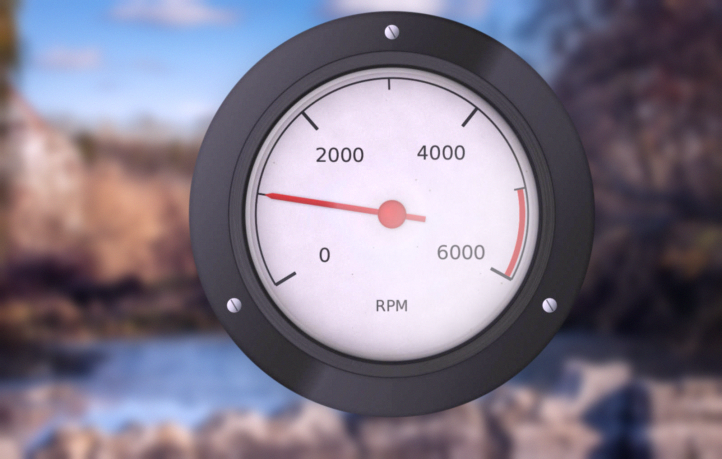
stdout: {"value": 1000, "unit": "rpm"}
